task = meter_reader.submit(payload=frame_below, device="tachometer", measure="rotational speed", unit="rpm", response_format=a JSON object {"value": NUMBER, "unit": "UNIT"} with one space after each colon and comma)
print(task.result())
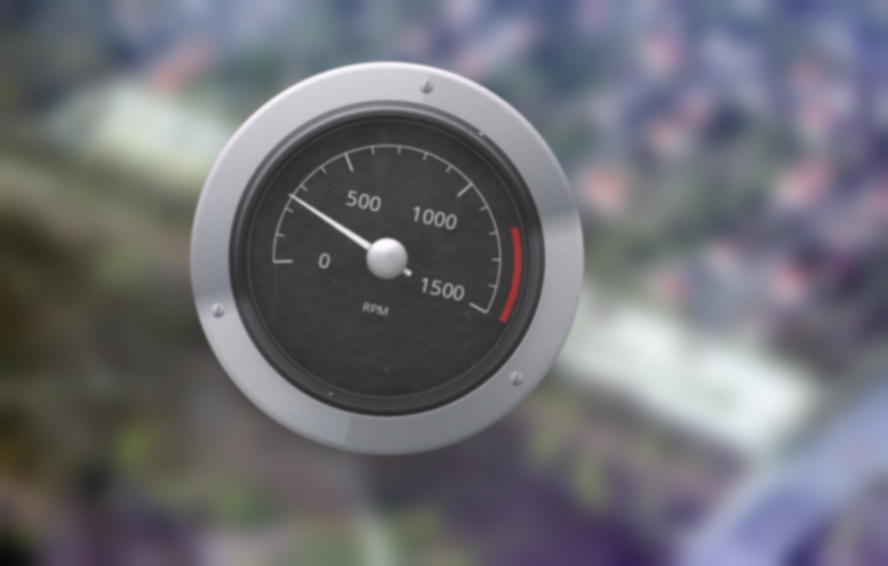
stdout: {"value": 250, "unit": "rpm"}
